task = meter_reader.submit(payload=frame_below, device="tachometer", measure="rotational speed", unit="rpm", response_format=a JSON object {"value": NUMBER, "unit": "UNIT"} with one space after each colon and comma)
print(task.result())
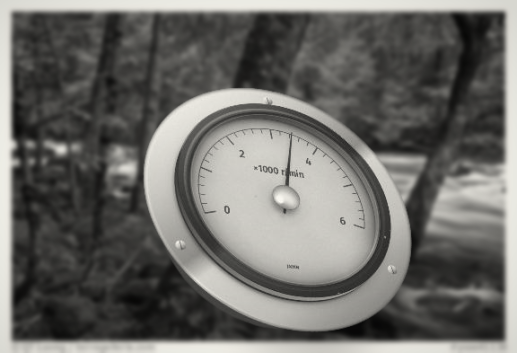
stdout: {"value": 3400, "unit": "rpm"}
